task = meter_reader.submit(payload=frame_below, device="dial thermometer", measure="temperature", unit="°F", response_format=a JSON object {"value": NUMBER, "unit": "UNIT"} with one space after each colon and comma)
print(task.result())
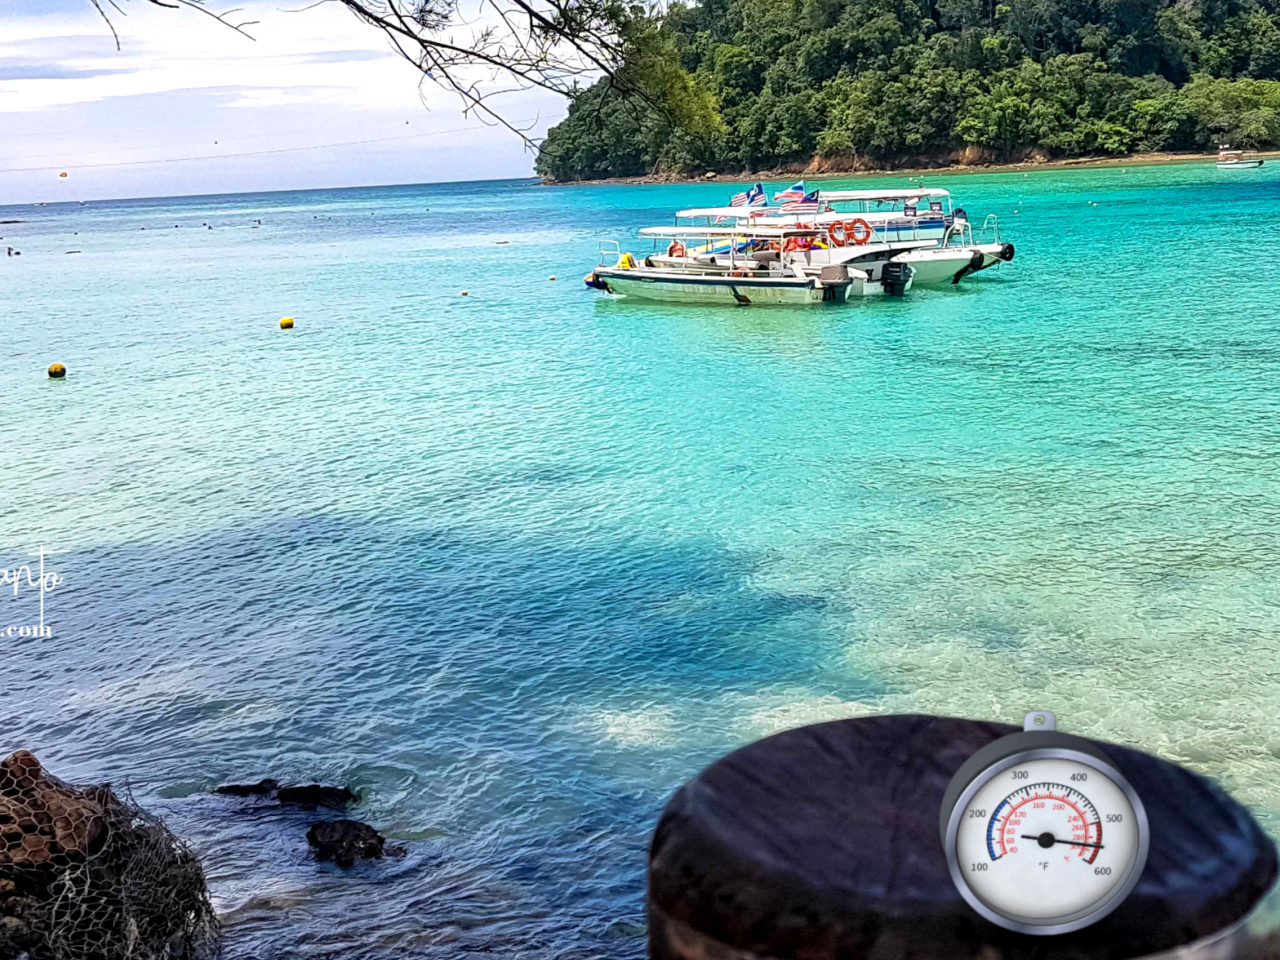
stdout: {"value": 550, "unit": "°F"}
